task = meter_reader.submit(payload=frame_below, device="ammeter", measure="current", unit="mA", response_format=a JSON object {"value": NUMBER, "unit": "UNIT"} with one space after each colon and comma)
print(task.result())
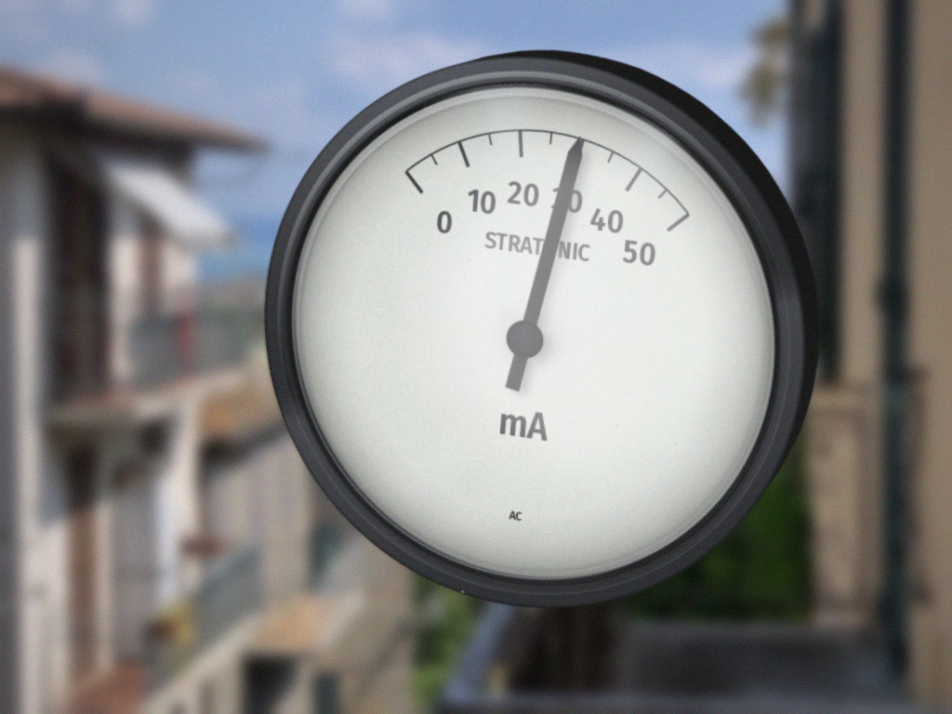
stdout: {"value": 30, "unit": "mA"}
